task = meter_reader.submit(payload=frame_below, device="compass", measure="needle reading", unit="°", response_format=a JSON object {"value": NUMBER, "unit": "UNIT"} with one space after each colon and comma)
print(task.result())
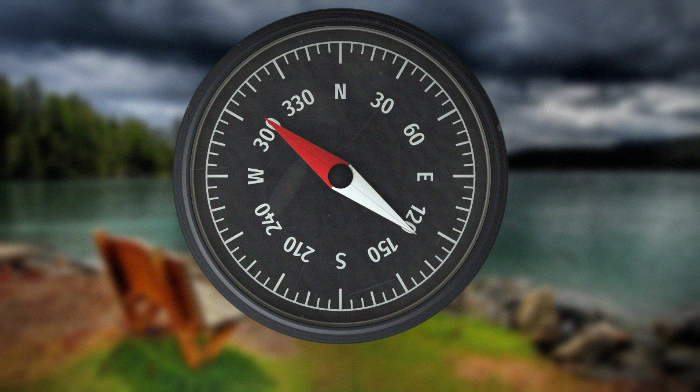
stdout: {"value": 307.5, "unit": "°"}
